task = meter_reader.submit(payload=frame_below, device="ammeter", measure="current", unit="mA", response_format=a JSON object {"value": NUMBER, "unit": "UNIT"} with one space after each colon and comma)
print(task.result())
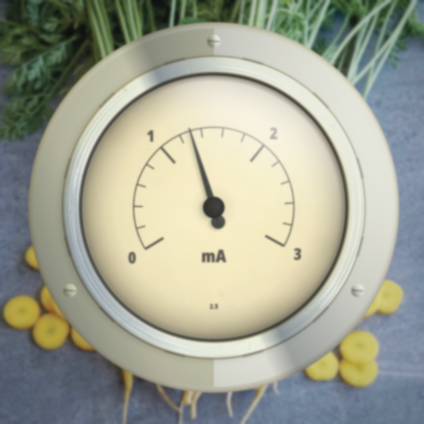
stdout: {"value": 1.3, "unit": "mA"}
